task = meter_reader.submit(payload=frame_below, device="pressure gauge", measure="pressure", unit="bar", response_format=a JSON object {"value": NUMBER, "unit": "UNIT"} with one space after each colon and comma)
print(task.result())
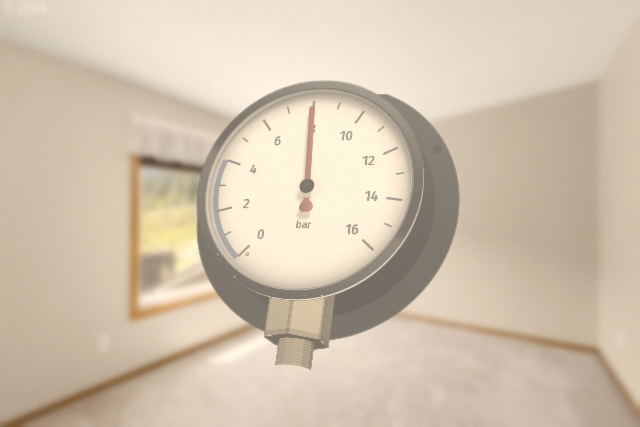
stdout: {"value": 8, "unit": "bar"}
